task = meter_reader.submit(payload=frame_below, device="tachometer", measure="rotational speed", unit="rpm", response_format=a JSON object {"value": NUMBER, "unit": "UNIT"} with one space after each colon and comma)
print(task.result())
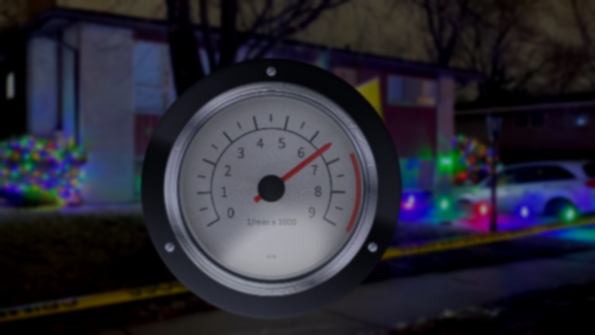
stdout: {"value": 6500, "unit": "rpm"}
